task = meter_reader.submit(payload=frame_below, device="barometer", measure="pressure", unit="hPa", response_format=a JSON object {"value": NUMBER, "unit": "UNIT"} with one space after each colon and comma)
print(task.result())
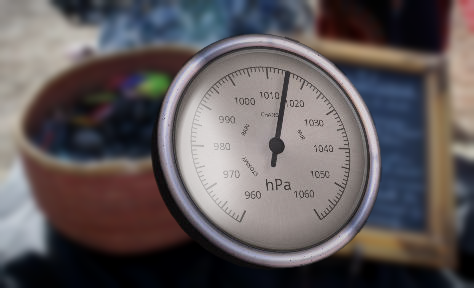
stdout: {"value": 1015, "unit": "hPa"}
